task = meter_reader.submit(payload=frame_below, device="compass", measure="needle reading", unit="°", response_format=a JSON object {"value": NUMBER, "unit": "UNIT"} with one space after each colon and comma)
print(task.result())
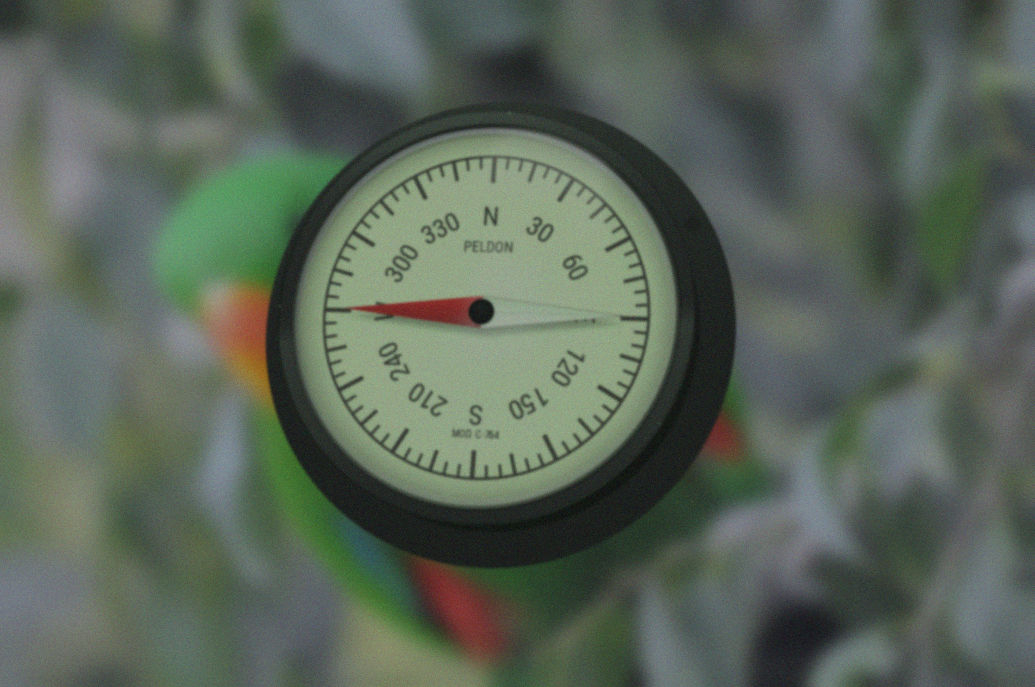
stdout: {"value": 270, "unit": "°"}
